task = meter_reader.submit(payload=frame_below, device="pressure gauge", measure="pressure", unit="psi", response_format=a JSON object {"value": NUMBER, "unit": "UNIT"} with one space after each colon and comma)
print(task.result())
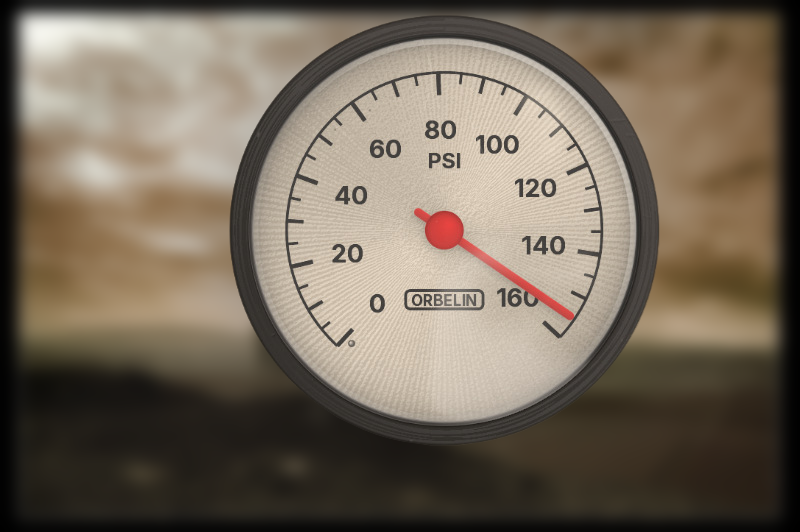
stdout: {"value": 155, "unit": "psi"}
